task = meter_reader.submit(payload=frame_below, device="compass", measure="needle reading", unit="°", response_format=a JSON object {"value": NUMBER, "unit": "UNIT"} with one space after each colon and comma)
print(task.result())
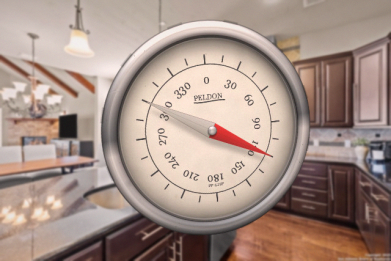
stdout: {"value": 120, "unit": "°"}
